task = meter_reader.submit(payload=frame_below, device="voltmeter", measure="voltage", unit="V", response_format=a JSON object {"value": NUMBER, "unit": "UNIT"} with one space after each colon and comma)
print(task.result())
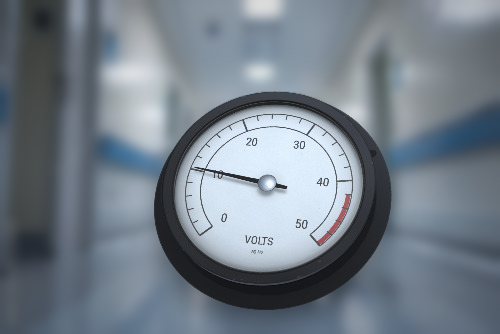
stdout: {"value": 10, "unit": "V"}
